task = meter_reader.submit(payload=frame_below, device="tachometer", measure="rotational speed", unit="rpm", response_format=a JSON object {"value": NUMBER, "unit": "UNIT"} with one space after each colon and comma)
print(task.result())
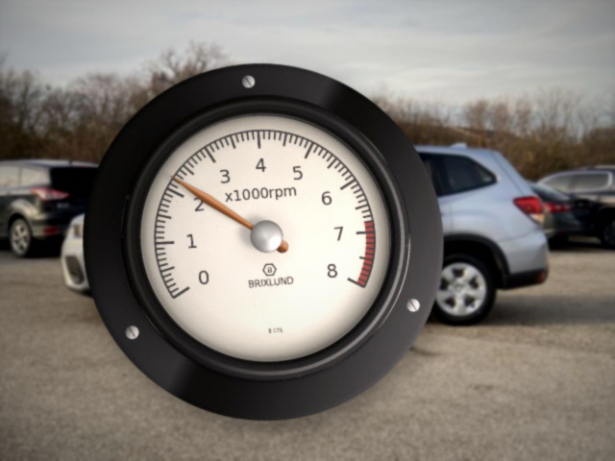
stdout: {"value": 2200, "unit": "rpm"}
